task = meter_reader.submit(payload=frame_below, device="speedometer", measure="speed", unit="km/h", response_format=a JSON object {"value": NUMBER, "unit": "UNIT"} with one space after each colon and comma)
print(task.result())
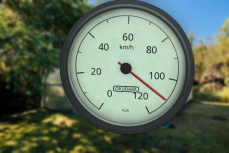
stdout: {"value": 110, "unit": "km/h"}
